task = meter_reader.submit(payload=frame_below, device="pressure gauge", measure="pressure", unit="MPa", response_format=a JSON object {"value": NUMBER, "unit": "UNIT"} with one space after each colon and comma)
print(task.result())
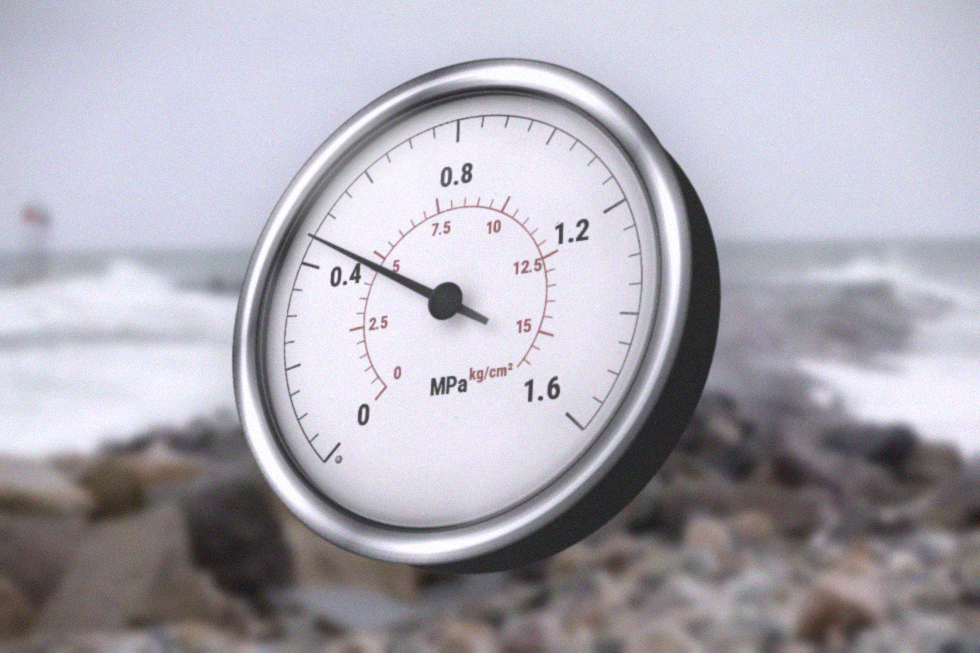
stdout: {"value": 0.45, "unit": "MPa"}
